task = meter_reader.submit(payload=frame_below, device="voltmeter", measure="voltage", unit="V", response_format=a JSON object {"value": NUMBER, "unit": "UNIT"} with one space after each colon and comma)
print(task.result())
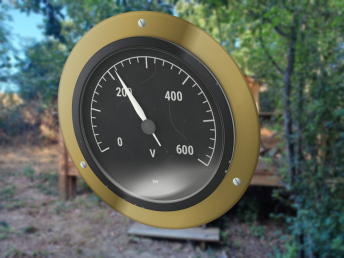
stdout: {"value": 220, "unit": "V"}
